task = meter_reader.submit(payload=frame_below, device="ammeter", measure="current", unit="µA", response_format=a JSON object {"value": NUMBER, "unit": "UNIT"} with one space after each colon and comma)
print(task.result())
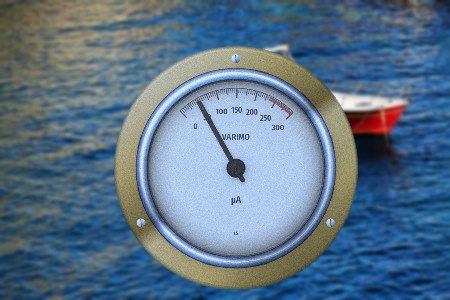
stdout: {"value": 50, "unit": "µA"}
